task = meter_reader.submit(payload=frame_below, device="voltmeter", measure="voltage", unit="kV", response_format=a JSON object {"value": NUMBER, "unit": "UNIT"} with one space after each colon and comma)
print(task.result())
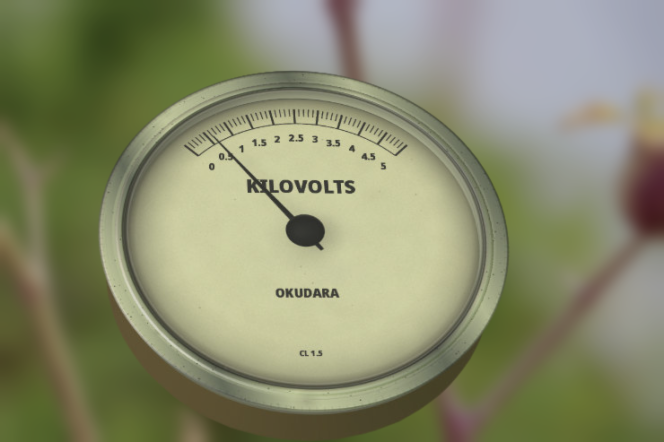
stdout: {"value": 0.5, "unit": "kV"}
